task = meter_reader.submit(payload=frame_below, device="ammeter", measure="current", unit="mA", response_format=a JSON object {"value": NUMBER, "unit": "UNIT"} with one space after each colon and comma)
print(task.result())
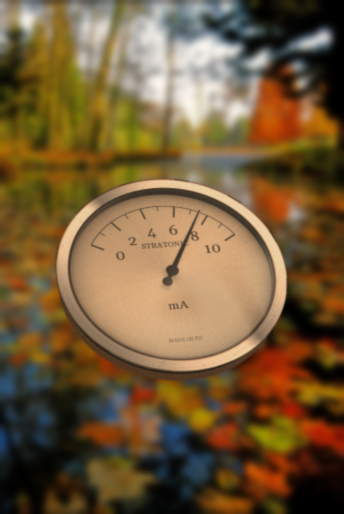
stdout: {"value": 7.5, "unit": "mA"}
